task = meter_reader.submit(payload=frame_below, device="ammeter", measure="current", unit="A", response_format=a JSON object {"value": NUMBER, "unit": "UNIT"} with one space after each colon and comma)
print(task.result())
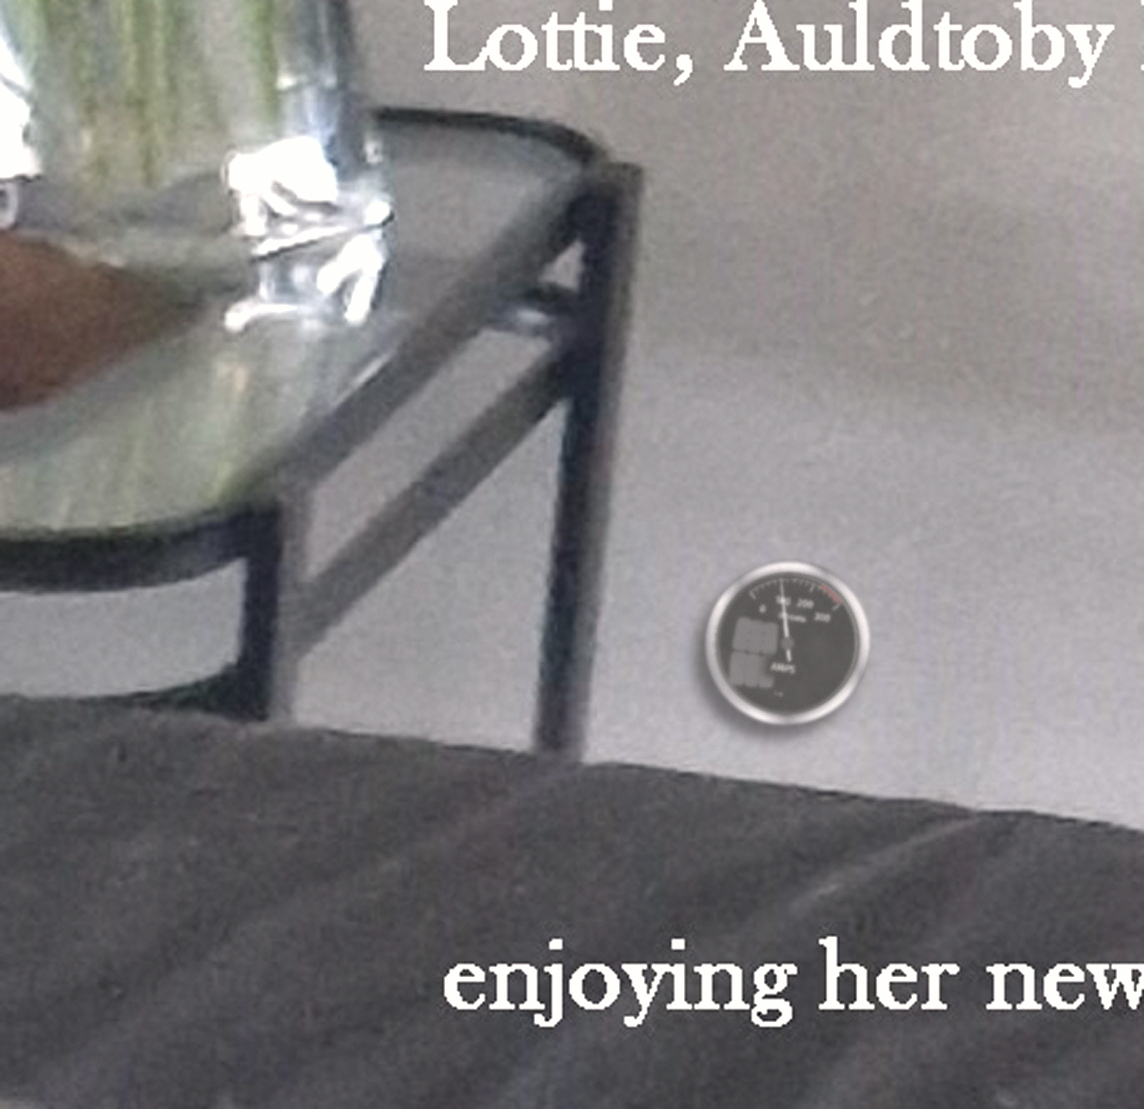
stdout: {"value": 100, "unit": "A"}
